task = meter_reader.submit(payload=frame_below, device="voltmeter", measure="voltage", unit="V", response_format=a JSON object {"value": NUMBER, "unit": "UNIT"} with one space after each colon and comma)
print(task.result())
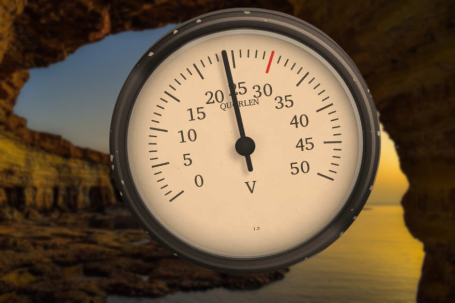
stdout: {"value": 24, "unit": "V"}
